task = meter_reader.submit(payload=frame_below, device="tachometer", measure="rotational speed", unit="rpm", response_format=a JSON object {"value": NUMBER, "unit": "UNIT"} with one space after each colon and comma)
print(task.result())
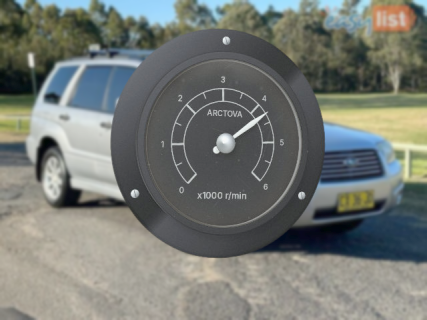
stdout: {"value": 4250, "unit": "rpm"}
